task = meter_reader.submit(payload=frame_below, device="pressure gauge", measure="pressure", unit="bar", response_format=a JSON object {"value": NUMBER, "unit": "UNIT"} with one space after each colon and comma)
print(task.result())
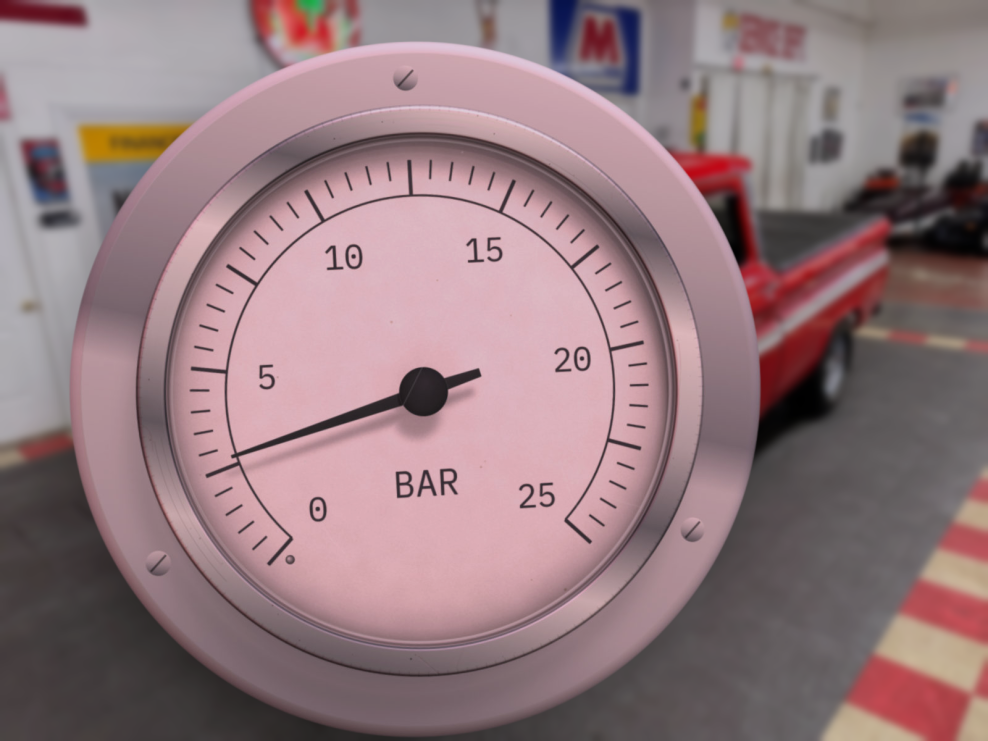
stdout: {"value": 2.75, "unit": "bar"}
